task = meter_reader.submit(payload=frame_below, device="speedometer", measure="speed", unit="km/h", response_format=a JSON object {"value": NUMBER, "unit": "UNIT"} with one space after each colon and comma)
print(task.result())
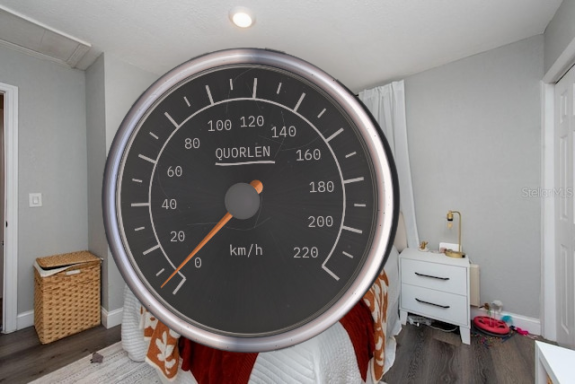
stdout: {"value": 5, "unit": "km/h"}
